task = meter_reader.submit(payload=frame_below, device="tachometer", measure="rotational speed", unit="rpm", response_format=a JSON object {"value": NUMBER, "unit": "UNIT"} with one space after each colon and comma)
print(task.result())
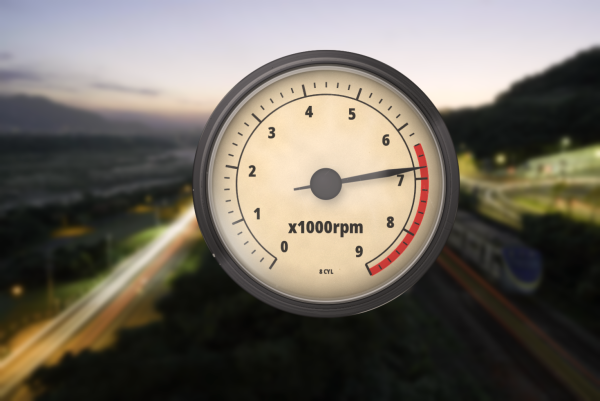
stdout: {"value": 6800, "unit": "rpm"}
